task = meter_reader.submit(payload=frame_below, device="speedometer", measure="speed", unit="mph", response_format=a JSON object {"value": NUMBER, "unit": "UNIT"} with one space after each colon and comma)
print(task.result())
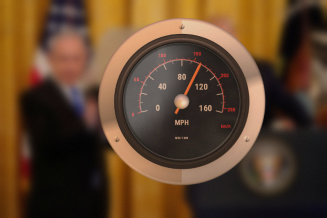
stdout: {"value": 100, "unit": "mph"}
